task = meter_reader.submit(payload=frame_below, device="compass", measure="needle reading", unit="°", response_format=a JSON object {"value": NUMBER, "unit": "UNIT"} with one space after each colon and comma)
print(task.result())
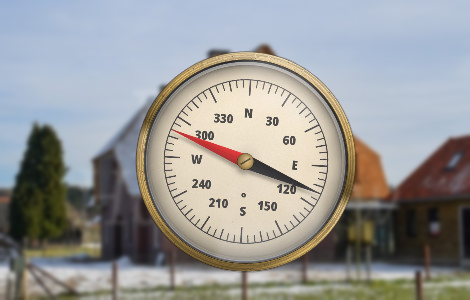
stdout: {"value": 290, "unit": "°"}
